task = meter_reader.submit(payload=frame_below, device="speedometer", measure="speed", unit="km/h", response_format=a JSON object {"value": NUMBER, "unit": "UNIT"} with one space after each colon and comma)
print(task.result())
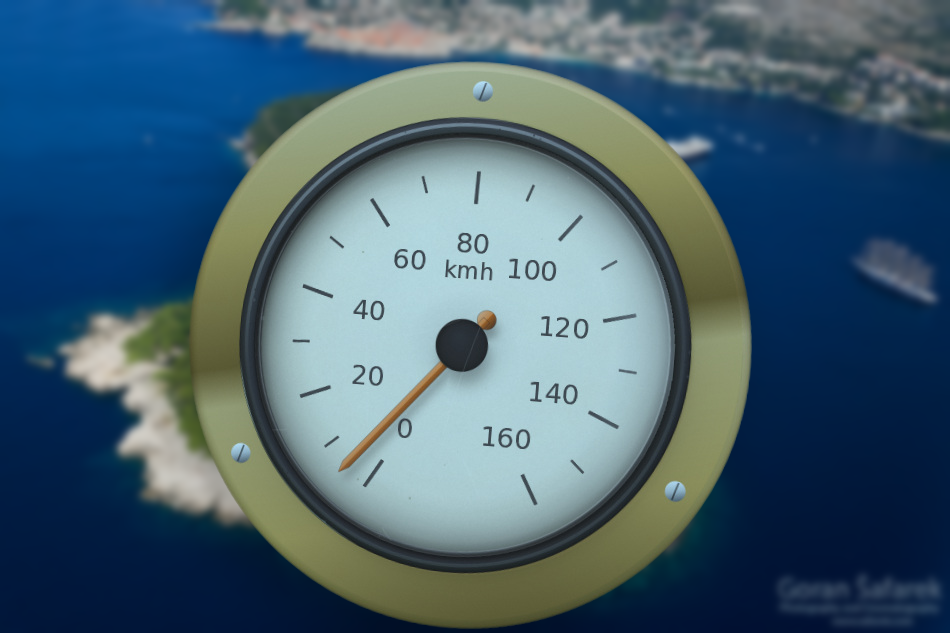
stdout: {"value": 5, "unit": "km/h"}
